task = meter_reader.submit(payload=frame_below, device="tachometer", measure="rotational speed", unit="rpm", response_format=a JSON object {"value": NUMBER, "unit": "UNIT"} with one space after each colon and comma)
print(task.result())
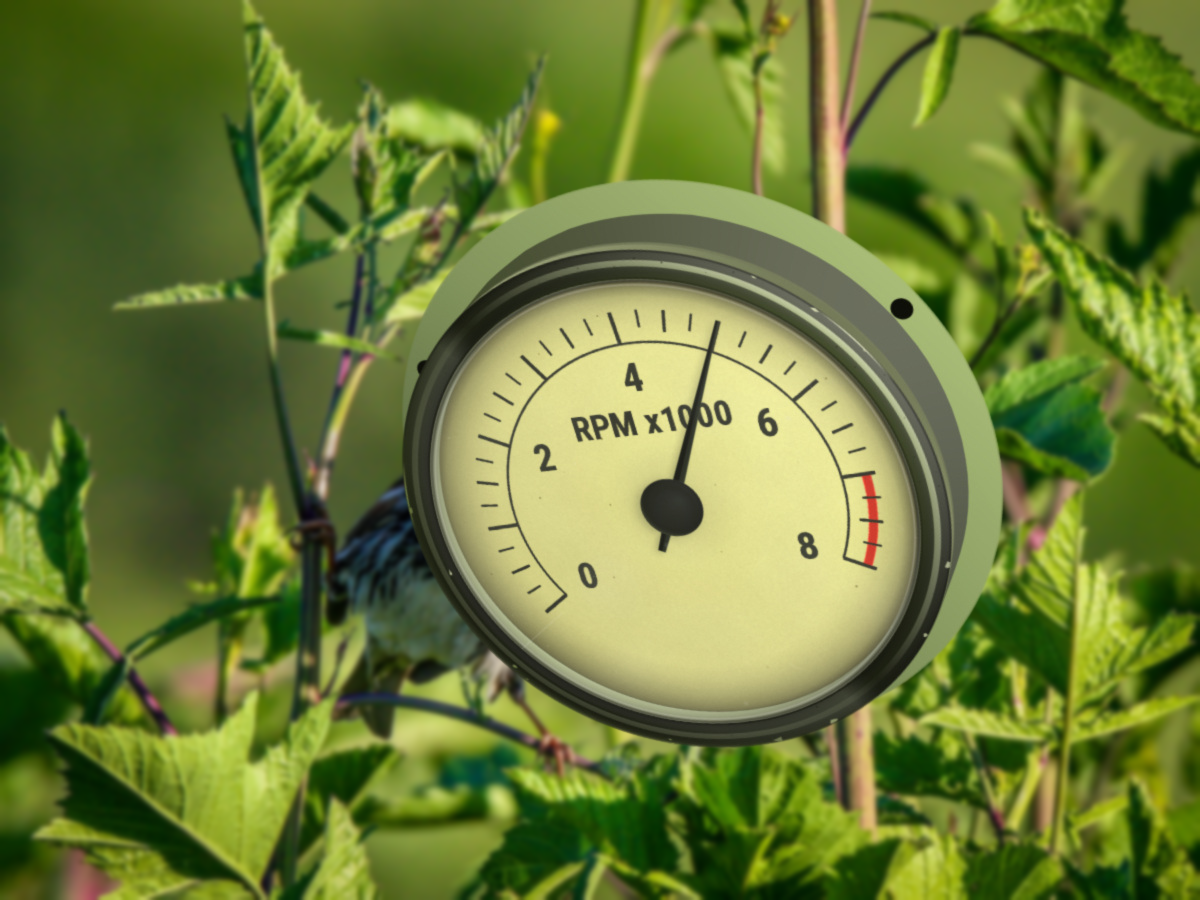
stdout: {"value": 5000, "unit": "rpm"}
